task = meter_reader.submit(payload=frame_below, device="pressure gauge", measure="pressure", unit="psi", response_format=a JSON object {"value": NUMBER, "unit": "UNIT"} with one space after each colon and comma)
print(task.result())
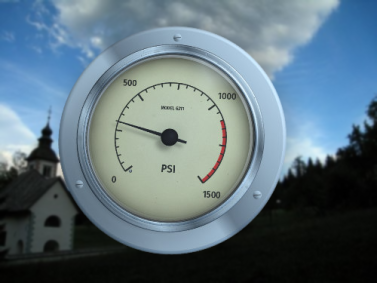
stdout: {"value": 300, "unit": "psi"}
